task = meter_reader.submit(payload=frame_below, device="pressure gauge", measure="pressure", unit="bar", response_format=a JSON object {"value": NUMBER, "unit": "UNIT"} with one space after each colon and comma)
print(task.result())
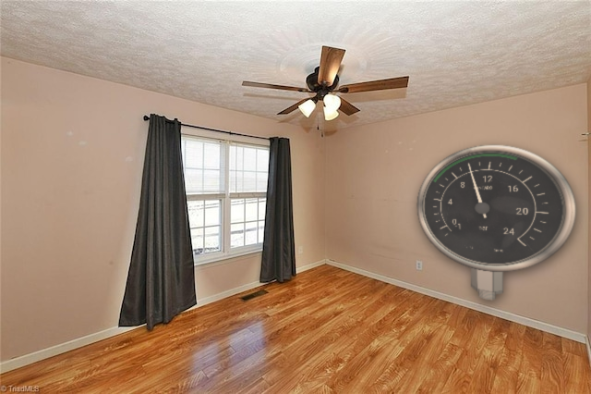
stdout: {"value": 10, "unit": "bar"}
